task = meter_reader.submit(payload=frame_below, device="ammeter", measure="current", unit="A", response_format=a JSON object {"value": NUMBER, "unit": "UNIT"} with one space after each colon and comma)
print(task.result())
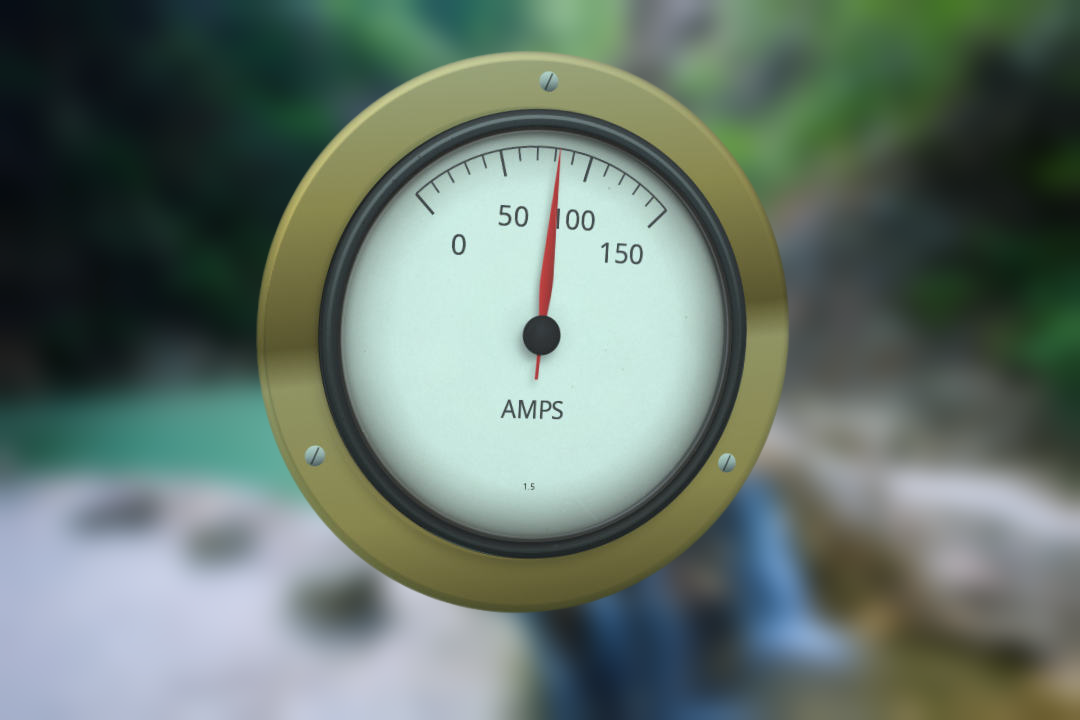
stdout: {"value": 80, "unit": "A"}
